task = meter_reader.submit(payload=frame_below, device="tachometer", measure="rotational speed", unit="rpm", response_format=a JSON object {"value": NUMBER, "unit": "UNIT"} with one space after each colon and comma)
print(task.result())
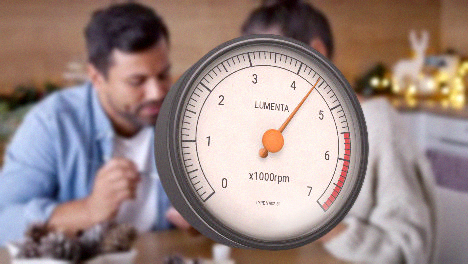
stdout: {"value": 4400, "unit": "rpm"}
